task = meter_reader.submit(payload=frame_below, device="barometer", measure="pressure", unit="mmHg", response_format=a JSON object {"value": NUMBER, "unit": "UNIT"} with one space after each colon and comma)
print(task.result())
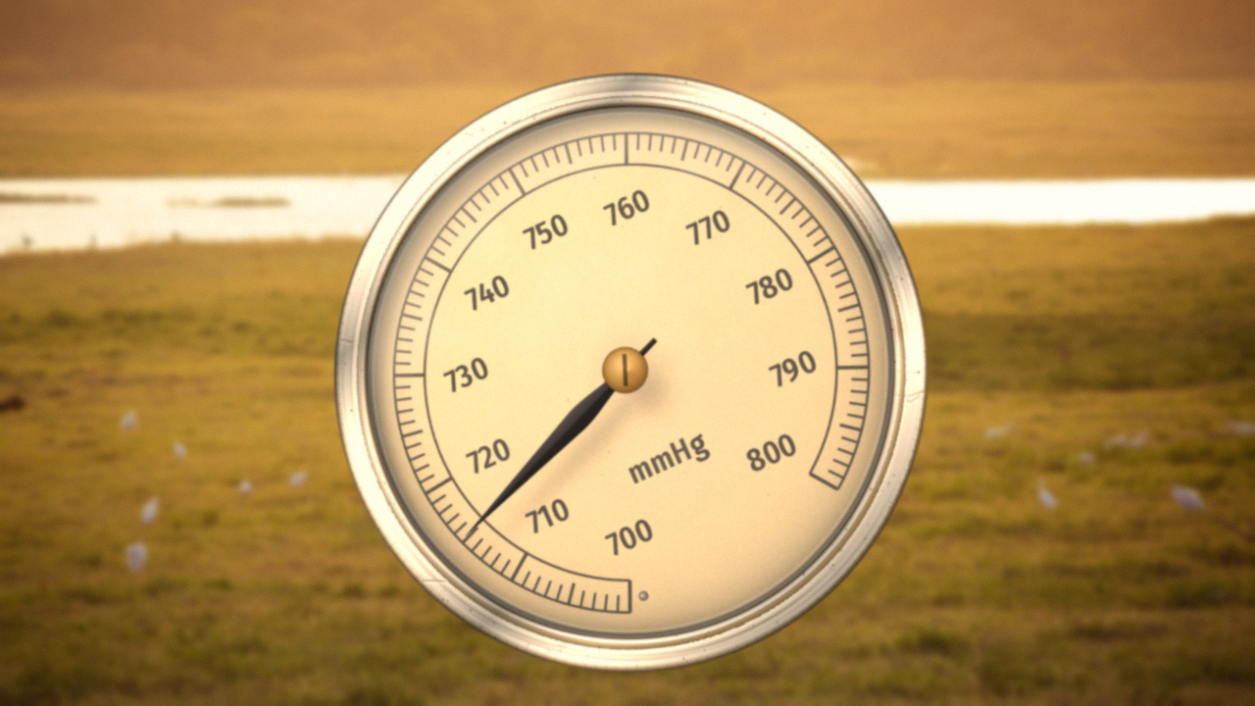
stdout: {"value": 715, "unit": "mmHg"}
